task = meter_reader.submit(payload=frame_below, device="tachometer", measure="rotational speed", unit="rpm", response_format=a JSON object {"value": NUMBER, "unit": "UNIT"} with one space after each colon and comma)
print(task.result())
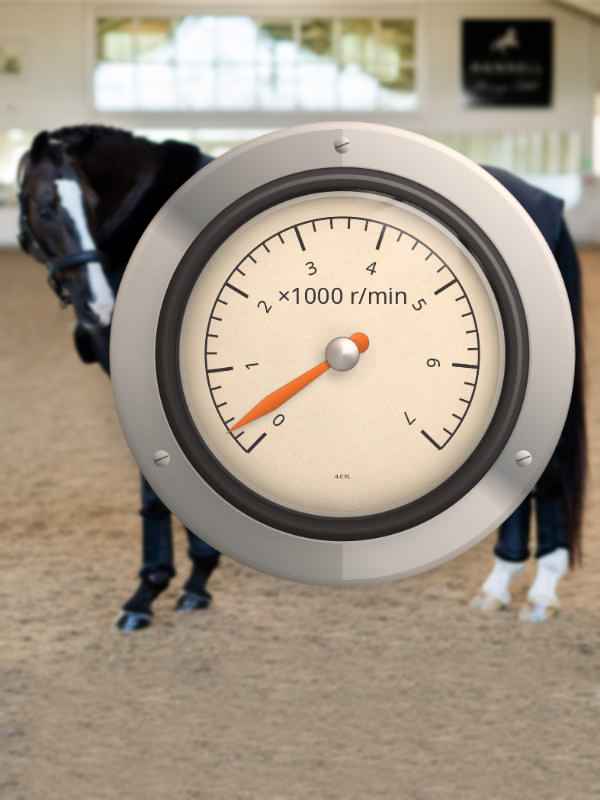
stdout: {"value": 300, "unit": "rpm"}
